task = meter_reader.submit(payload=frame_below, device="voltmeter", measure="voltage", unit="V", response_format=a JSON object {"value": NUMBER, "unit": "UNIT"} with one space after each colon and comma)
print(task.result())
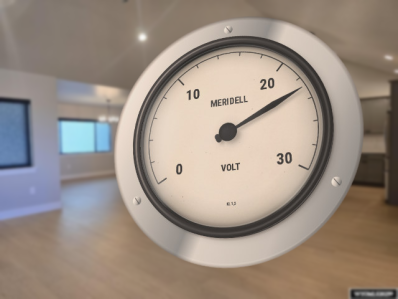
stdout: {"value": 23, "unit": "V"}
